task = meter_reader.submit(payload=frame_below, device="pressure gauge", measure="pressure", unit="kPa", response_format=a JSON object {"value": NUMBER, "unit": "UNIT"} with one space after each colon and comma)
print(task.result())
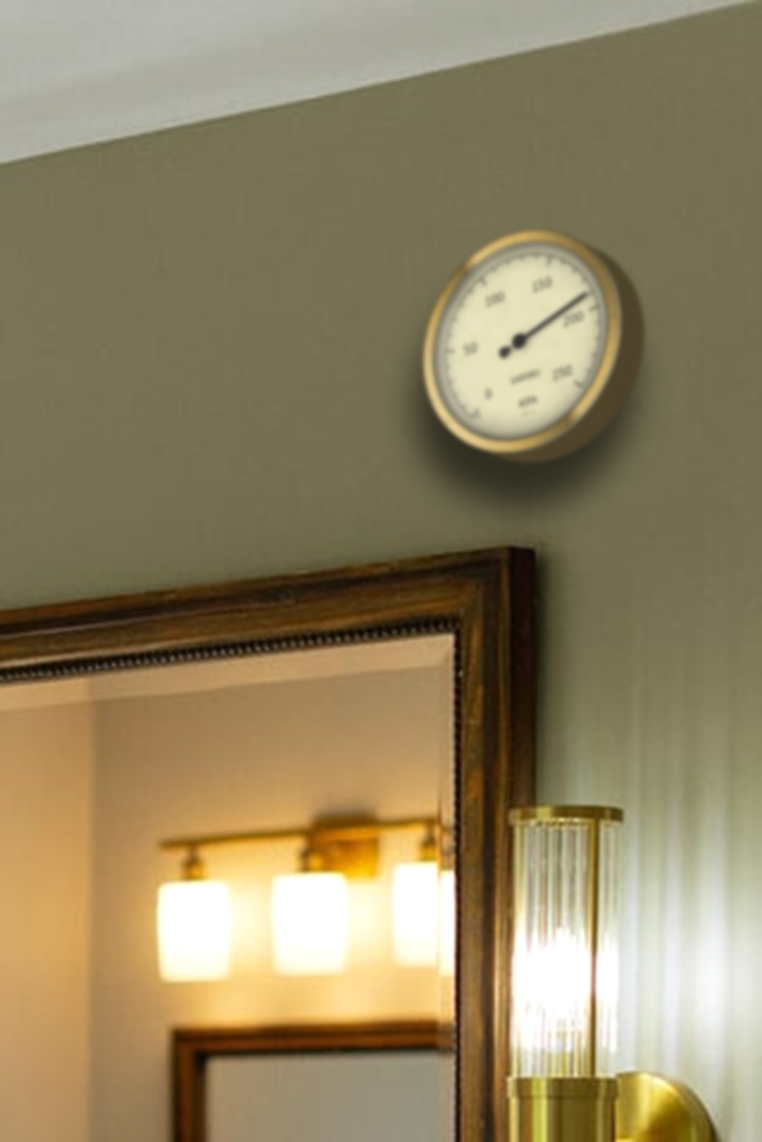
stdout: {"value": 190, "unit": "kPa"}
